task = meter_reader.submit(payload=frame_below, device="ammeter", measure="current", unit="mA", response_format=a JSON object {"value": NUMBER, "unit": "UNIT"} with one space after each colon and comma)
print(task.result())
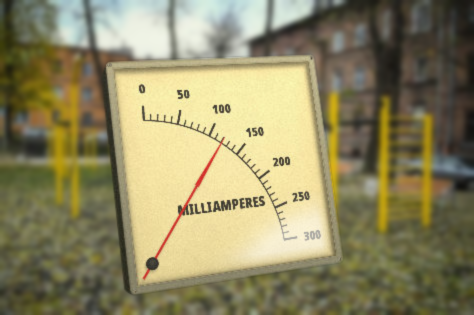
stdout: {"value": 120, "unit": "mA"}
